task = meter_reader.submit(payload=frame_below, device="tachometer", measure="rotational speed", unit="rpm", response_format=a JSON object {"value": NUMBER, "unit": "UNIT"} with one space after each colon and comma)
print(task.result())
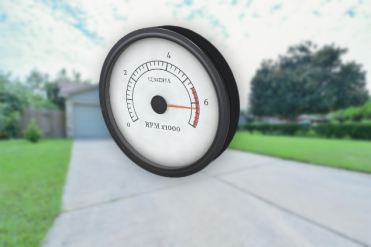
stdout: {"value": 6200, "unit": "rpm"}
